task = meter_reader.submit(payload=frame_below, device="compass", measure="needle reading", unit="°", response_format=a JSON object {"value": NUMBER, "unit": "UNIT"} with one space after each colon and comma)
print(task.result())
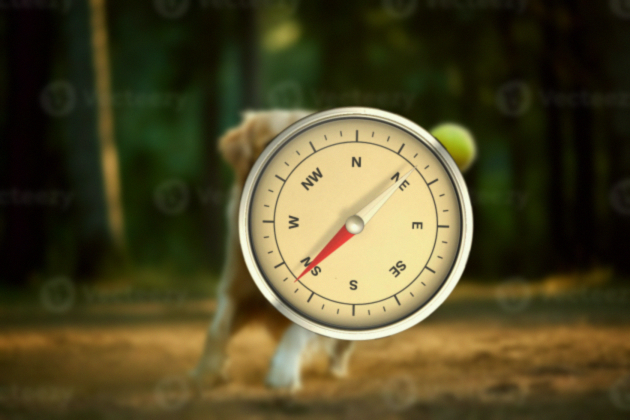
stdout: {"value": 225, "unit": "°"}
